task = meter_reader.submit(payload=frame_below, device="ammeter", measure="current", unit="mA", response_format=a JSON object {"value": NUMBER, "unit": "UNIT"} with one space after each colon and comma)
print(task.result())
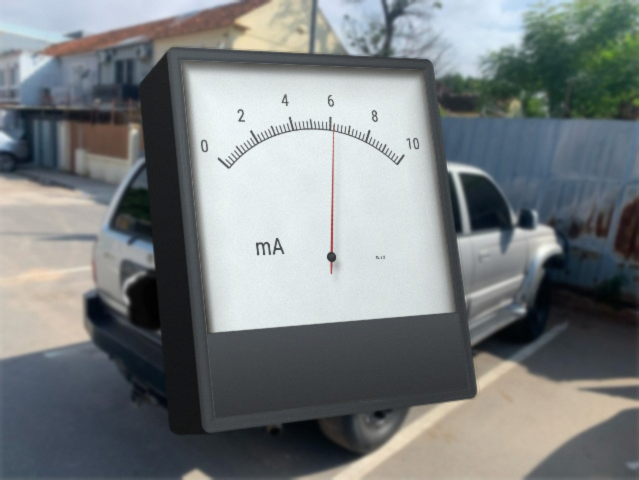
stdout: {"value": 6, "unit": "mA"}
